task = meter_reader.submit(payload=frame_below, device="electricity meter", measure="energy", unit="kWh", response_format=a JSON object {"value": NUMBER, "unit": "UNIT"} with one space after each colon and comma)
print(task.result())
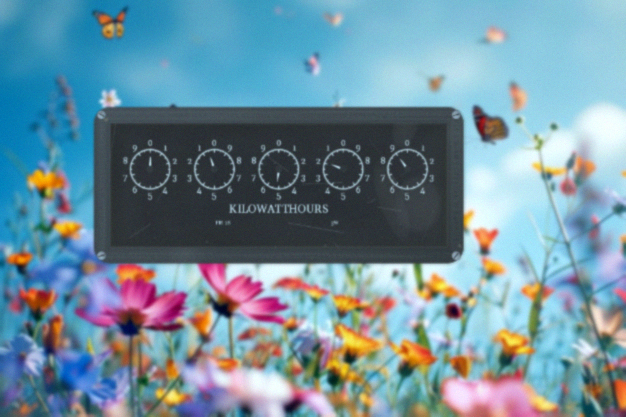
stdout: {"value": 519, "unit": "kWh"}
